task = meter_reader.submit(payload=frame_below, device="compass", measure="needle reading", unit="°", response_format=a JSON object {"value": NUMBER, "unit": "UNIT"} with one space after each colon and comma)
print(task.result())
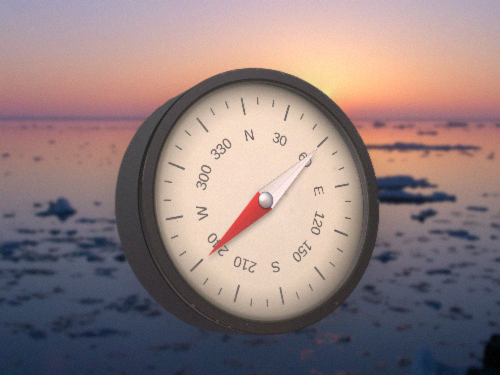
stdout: {"value": 240, "unit": "°"}
